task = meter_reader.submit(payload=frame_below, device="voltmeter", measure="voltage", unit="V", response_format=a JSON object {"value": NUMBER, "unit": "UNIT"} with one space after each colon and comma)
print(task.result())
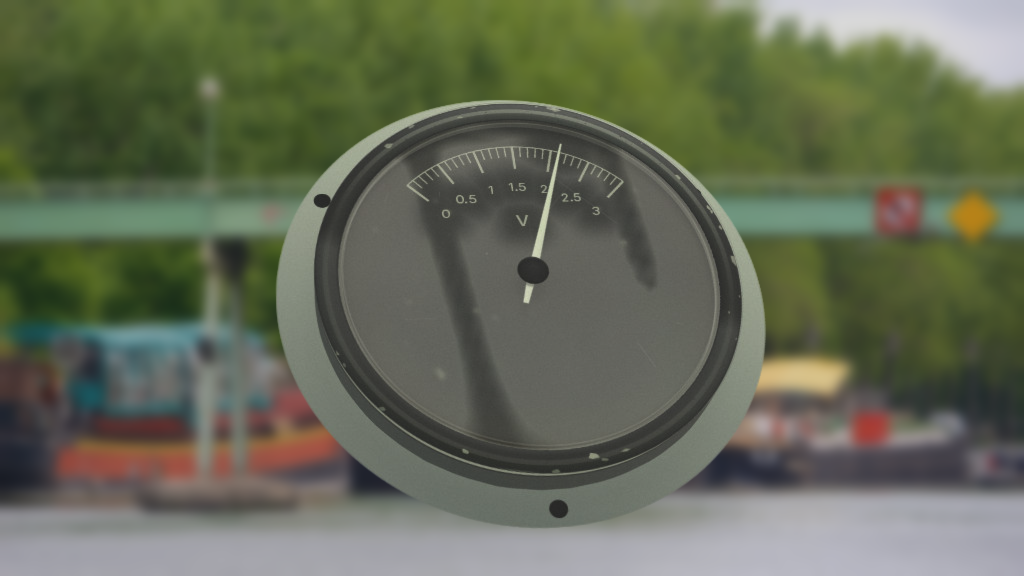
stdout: {"value": 2.1, "unit": "V"}
